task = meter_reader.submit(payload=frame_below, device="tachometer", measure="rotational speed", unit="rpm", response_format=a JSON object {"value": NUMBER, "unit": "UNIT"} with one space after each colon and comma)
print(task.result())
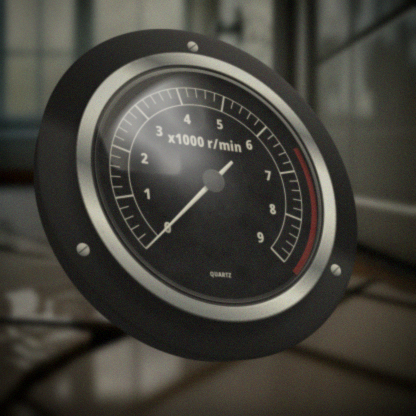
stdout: {"value": 0, "unit": "rpm"}
